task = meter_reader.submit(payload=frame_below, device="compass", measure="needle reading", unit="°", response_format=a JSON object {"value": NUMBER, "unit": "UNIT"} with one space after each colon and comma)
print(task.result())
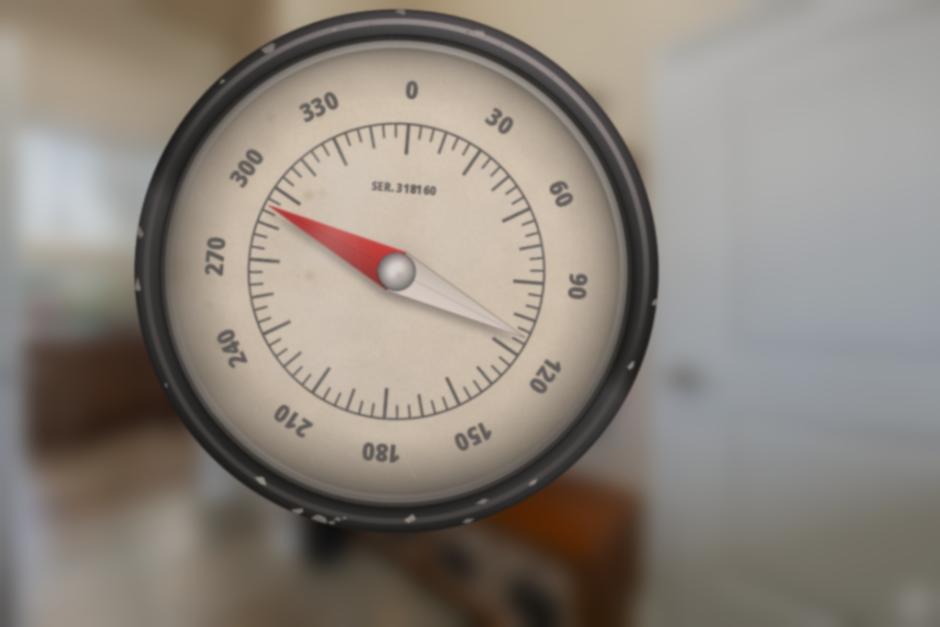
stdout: {"value": 292.5, "unit": "°"}
